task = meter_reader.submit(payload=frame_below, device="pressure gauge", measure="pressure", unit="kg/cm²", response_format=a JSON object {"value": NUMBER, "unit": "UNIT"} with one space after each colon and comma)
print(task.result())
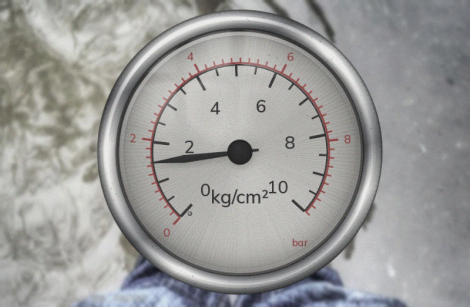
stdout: {"value": 1.5, "unit": "kg/cm²"}
